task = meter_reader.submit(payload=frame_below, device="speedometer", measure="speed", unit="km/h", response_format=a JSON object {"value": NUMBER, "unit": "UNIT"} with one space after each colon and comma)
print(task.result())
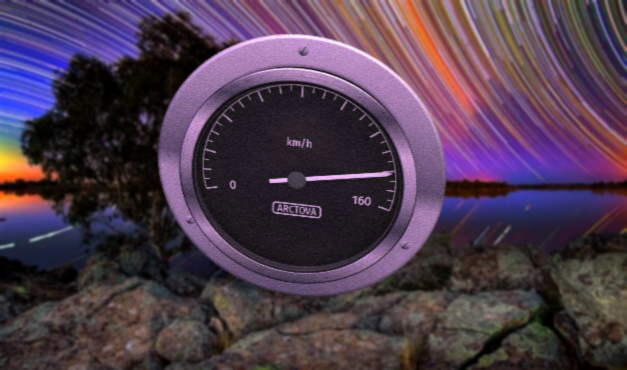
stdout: {"value": 140, "unit": "km/h"}
